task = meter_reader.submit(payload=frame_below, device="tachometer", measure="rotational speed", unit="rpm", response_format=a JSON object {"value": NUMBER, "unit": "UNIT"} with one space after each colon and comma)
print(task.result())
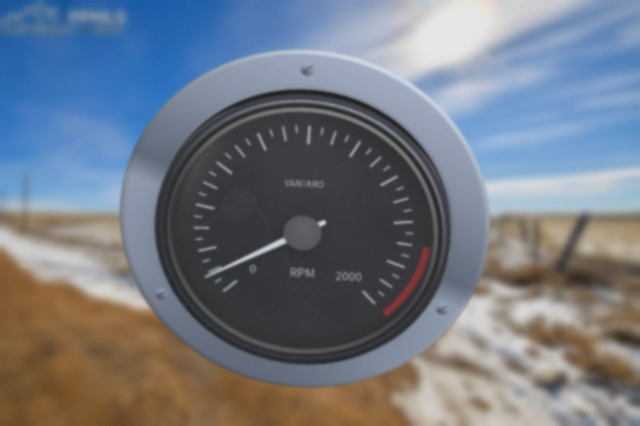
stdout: {"value": 100, "unit": "rpm"}
